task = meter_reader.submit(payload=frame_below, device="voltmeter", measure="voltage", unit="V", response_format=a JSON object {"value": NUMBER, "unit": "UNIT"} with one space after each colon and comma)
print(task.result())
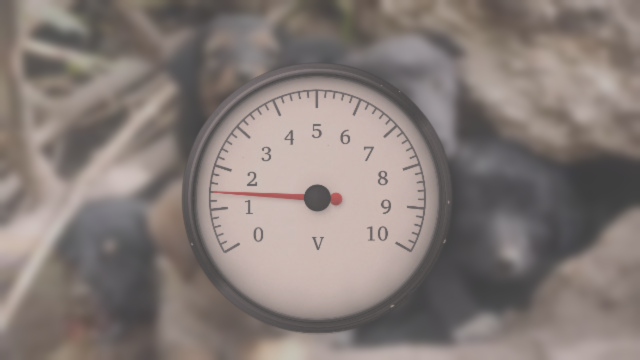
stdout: {"value": 1.4, "unit": "V"}
